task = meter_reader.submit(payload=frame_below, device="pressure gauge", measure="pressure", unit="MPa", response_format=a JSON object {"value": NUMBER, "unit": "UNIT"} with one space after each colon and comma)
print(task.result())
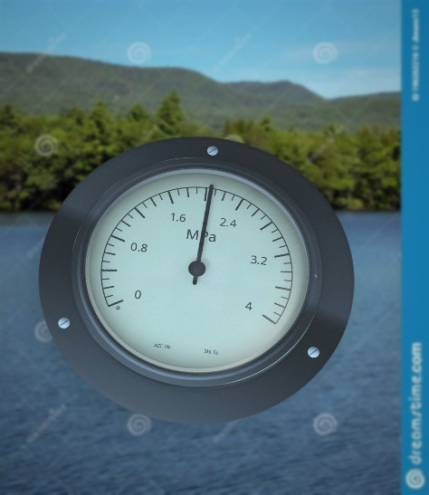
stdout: {"value": 2.05, "unit": "MPa"}
